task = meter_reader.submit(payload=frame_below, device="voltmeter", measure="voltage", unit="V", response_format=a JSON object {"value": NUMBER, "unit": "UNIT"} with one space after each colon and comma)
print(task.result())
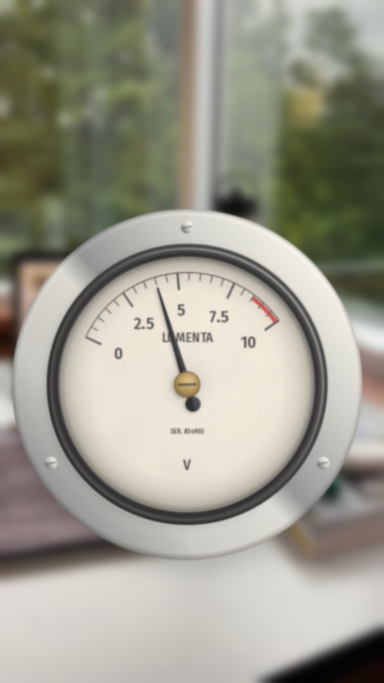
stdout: {"value": 4, "unit": "V"}
